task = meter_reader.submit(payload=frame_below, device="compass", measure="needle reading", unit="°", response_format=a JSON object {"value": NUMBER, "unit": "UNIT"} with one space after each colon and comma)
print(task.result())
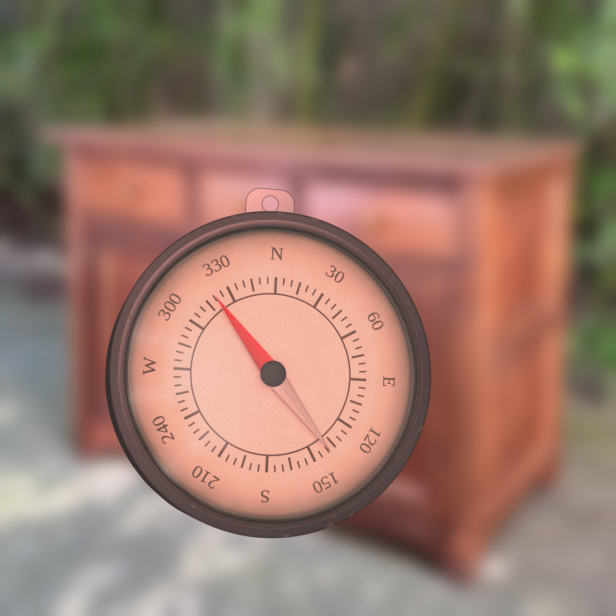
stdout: {"value": 320, "unit": "°"}
